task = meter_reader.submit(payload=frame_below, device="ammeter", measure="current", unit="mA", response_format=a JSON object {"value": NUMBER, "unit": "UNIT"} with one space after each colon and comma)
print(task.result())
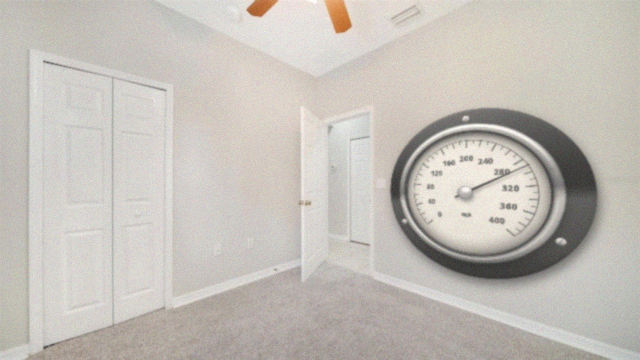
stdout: {"value": 290, "unit": "mA"}
